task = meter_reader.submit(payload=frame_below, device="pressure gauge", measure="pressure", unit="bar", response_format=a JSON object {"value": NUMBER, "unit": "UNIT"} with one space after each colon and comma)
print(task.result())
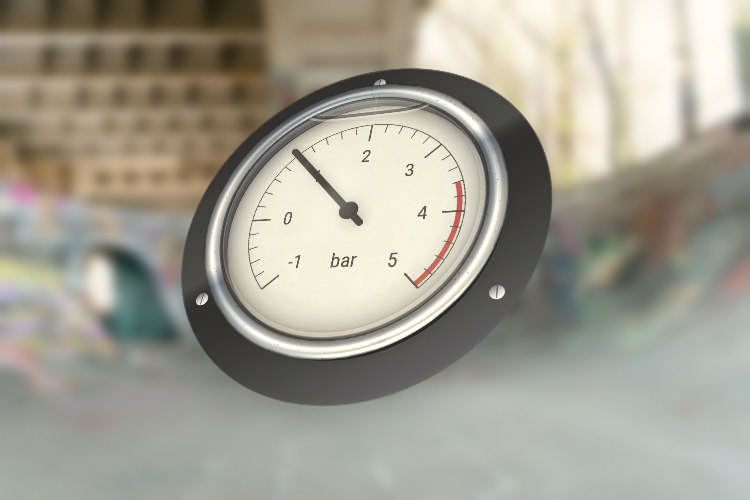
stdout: {"value": 1, "unit": "bar"}
